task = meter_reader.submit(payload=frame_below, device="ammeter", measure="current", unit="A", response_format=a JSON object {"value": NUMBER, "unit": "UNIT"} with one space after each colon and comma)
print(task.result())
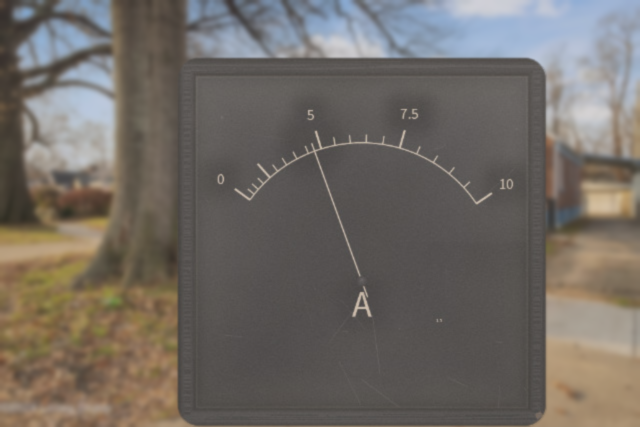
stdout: {"value": 4.75, "unit": "A"}
